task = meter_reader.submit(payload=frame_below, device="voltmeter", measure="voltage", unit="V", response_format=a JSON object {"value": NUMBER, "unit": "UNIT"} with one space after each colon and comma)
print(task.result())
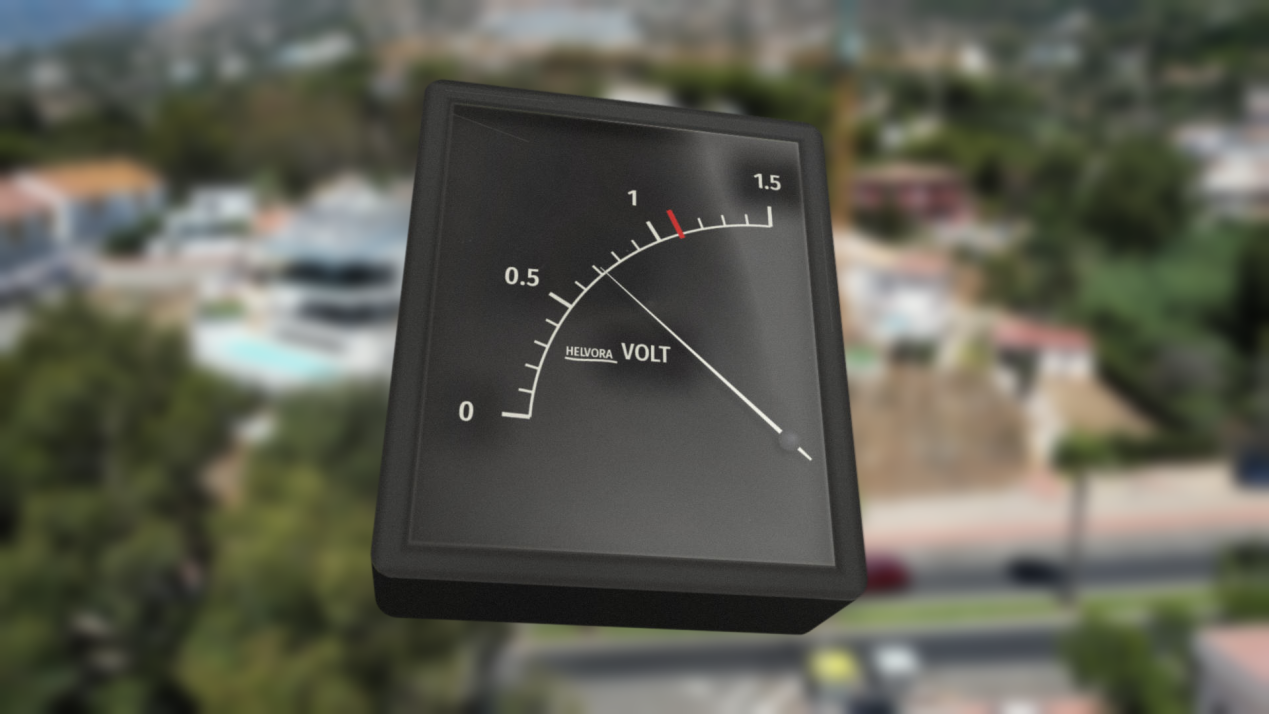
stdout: {"value": 0.7, "unit": "V"}
